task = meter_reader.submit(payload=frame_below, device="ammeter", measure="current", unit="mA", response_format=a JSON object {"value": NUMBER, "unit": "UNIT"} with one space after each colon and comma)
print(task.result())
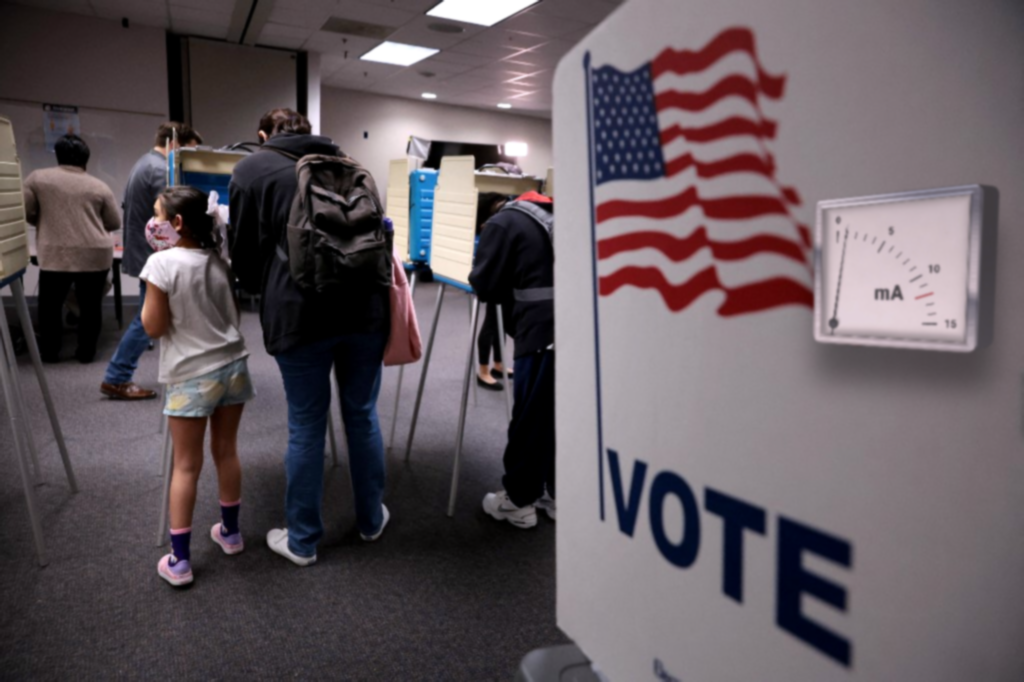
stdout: {"value": 1, "unit": "mA"}
